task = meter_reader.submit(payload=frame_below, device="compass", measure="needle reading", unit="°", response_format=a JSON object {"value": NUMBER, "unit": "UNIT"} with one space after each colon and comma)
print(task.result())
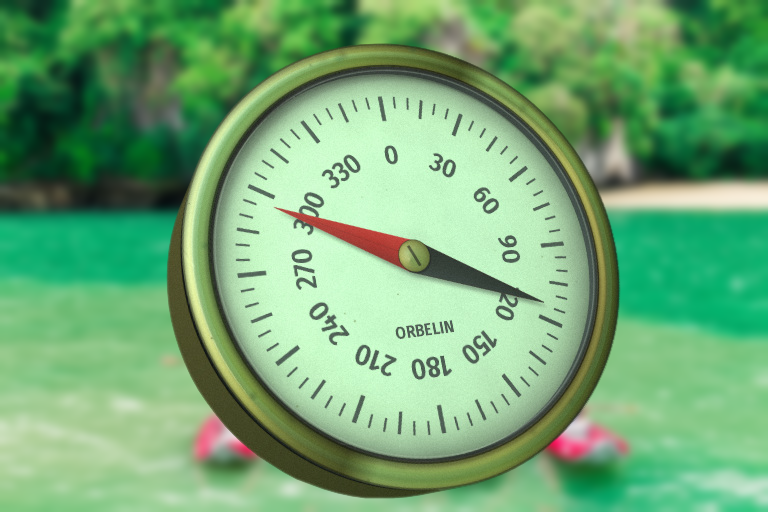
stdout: {"value": 295, "unit": "°"}
